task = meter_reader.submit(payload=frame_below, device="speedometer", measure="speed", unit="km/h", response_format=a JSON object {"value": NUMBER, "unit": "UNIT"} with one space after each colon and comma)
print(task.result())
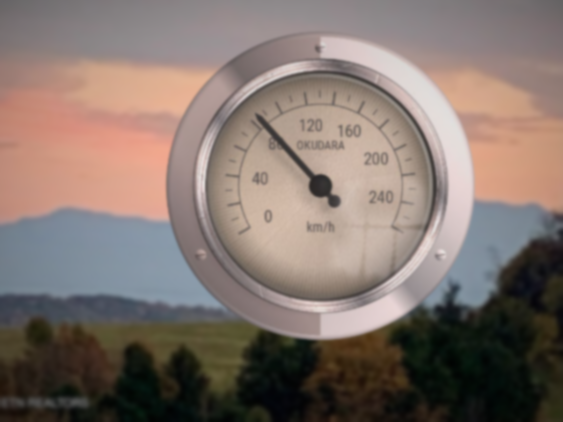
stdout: {"value": 85, "unit": "km/h"}
